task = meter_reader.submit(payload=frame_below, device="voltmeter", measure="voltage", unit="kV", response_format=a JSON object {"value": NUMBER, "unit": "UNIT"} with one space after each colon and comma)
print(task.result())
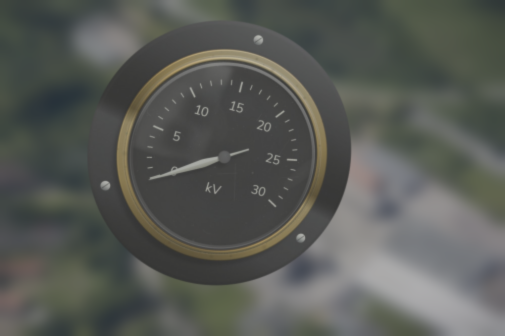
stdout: {"value": 0, "unit": "kV"}
